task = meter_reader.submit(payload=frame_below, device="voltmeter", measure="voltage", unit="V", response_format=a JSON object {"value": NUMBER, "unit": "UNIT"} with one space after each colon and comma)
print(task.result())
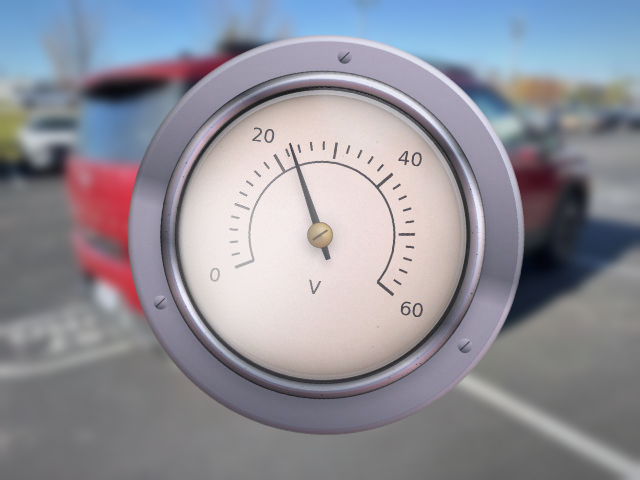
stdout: {"value": 23, "unit": "V"}
